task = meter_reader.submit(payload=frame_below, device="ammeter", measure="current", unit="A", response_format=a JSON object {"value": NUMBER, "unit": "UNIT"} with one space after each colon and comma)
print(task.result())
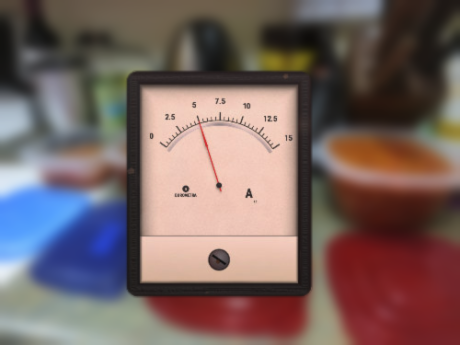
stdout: {"value": 5, "unit": "A"}
